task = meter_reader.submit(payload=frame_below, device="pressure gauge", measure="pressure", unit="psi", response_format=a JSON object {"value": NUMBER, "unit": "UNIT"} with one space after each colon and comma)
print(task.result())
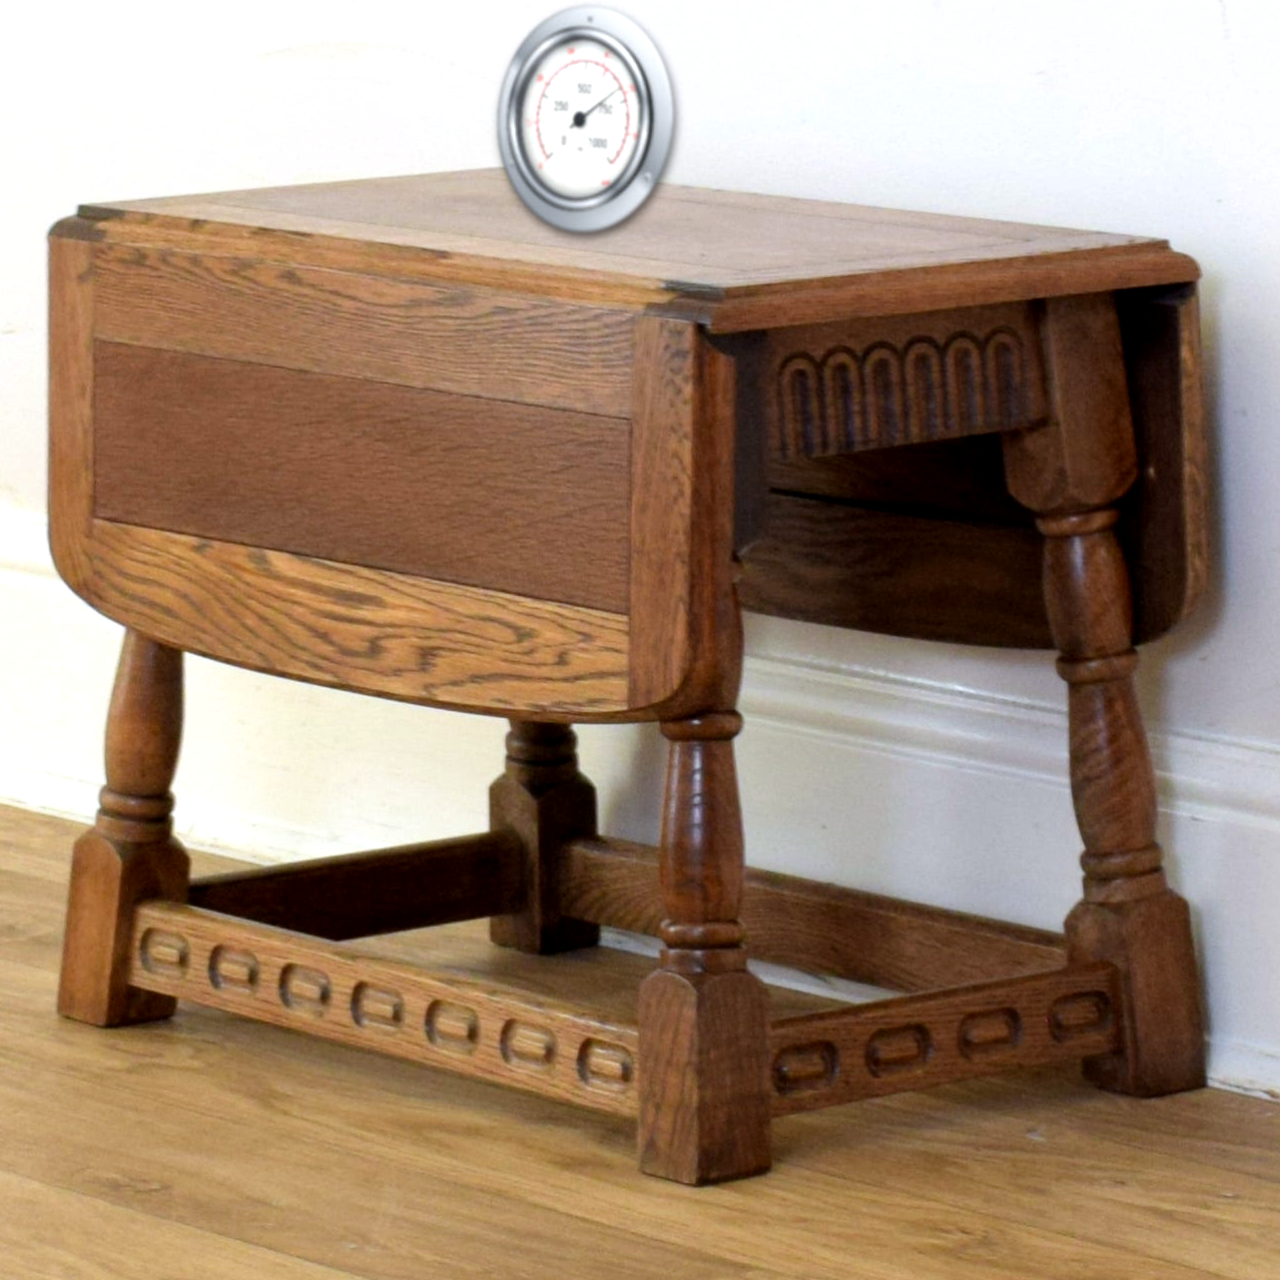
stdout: {"value": 700, "unit": "psi"}
